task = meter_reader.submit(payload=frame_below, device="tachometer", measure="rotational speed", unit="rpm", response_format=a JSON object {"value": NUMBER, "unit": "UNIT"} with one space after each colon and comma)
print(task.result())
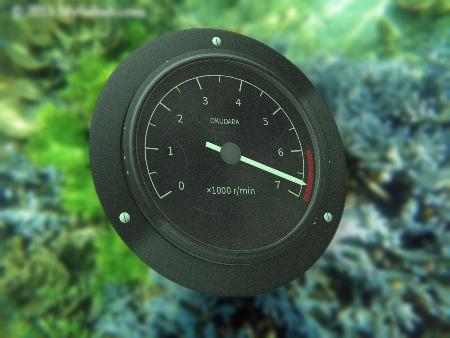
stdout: {"value": 6750, "unit": "rpm"}
